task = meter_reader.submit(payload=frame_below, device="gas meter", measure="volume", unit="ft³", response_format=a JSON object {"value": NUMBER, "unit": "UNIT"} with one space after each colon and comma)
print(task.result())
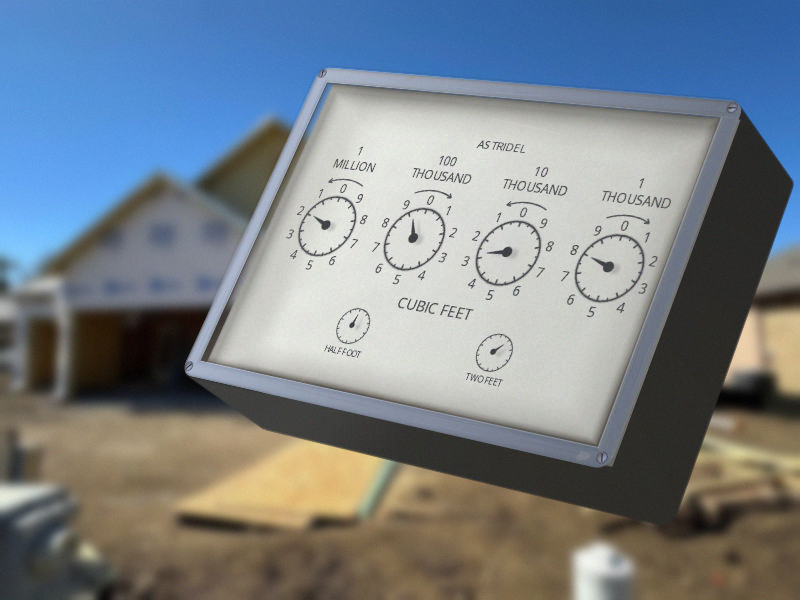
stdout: {"value": 192800, "unit": "ft³"}
